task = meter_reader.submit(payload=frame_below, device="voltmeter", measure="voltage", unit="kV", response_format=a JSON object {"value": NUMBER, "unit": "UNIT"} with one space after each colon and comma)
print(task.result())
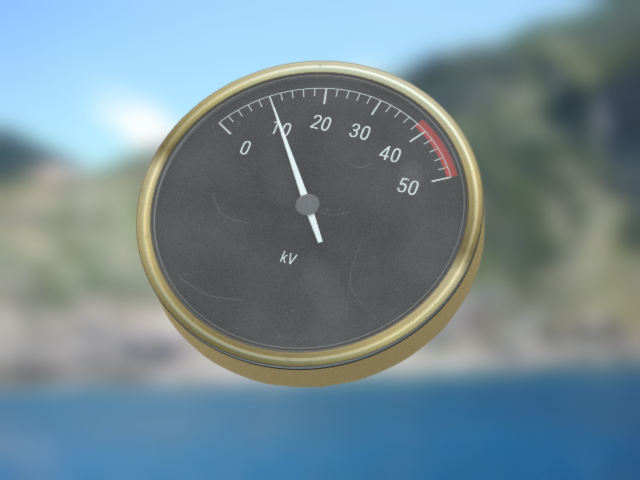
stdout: {"value": 10, "unit": "kV"}
